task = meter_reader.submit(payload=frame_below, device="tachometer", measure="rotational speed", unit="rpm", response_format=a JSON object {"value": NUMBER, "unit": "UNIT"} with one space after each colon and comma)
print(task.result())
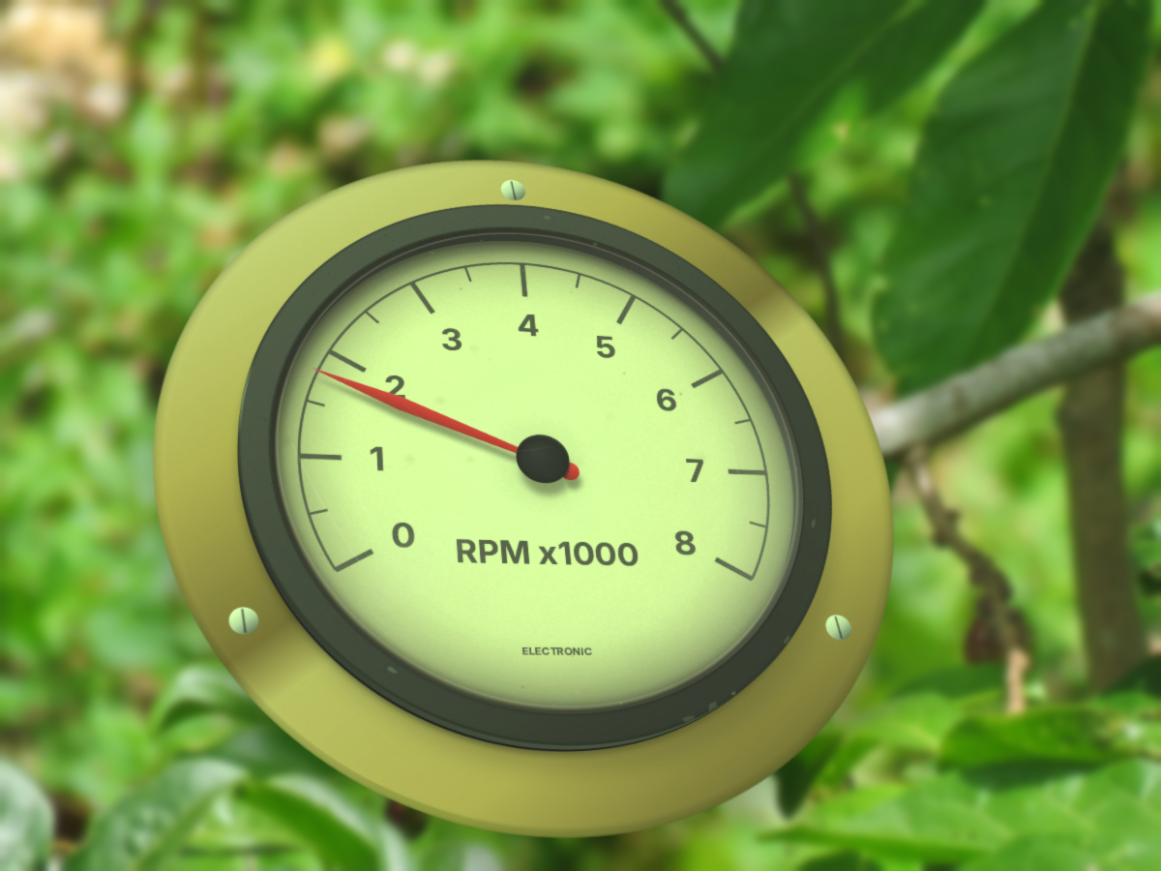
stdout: {"value": 1750, "unit": "rpm"}
